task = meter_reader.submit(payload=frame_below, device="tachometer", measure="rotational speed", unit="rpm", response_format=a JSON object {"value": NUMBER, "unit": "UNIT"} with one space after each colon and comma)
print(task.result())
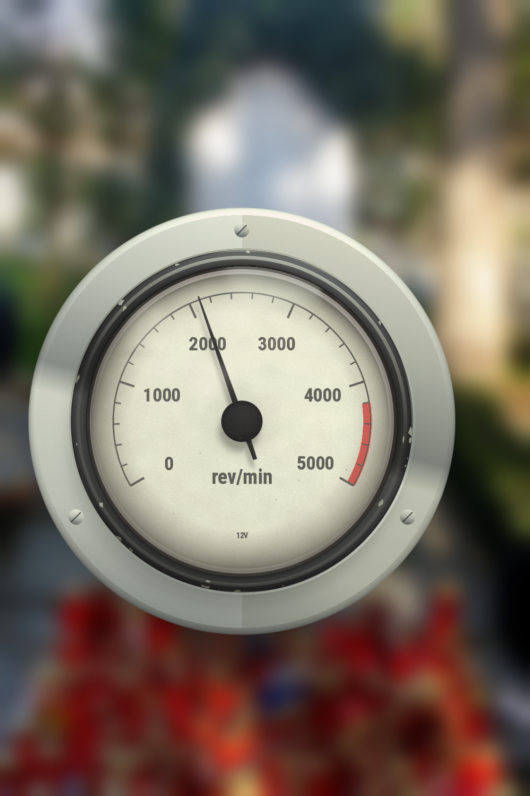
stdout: {"value": 2100, "unit": "rpm"}
